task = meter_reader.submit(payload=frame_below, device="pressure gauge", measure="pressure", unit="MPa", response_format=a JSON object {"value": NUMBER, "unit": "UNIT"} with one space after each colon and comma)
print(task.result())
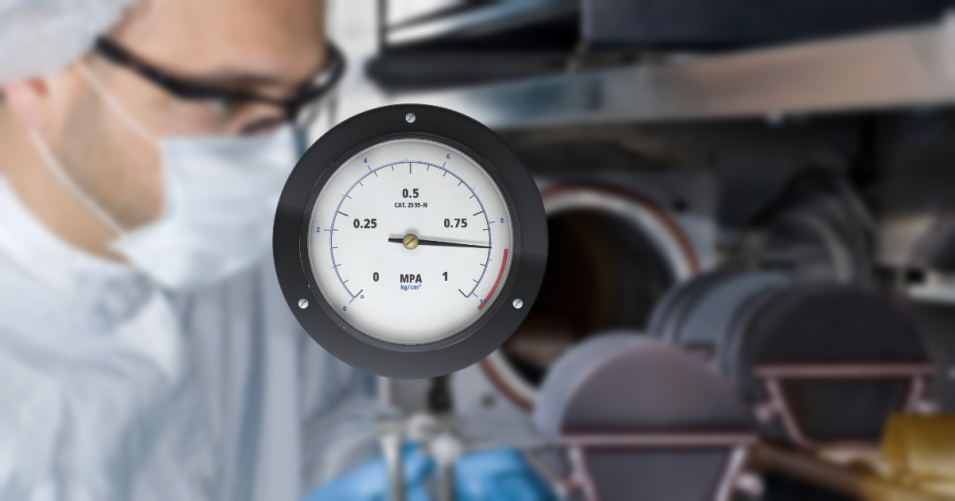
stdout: {"value": 0.85, "unit": "MPa"}
